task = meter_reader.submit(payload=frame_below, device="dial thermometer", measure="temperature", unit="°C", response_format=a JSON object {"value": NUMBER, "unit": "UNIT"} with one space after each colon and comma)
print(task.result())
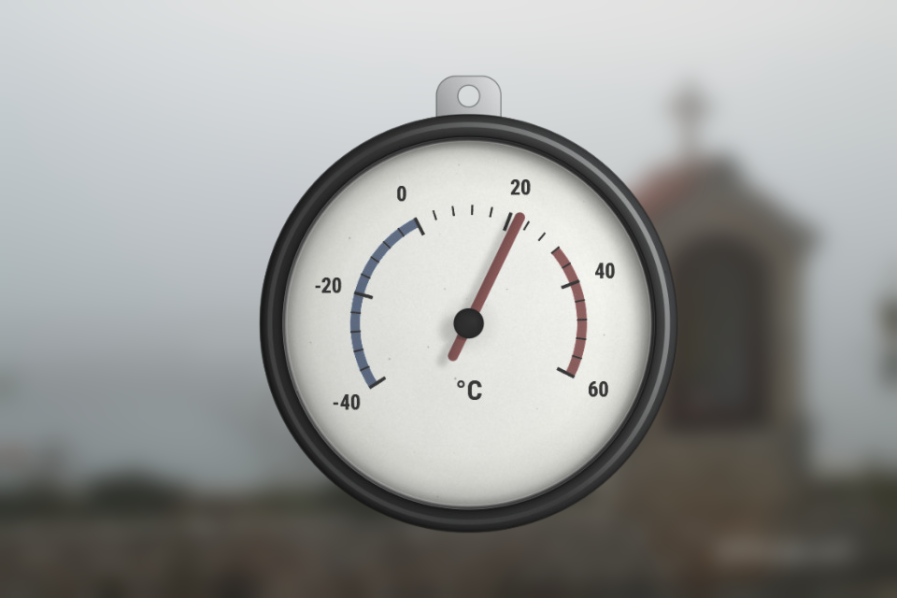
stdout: {"value": 22, "unit": "°C"}
